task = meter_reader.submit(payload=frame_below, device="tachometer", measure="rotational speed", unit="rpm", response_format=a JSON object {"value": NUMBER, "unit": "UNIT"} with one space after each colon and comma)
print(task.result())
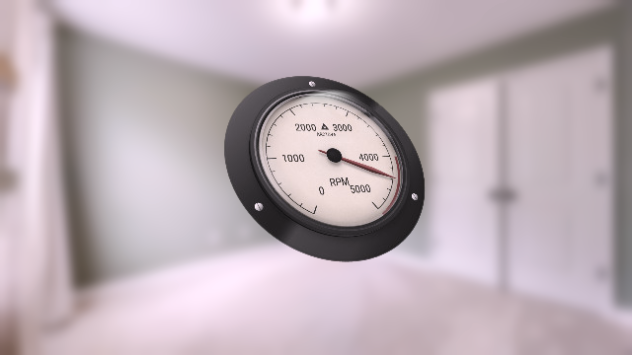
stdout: {"value": 4400, "unit": "rpm"}
